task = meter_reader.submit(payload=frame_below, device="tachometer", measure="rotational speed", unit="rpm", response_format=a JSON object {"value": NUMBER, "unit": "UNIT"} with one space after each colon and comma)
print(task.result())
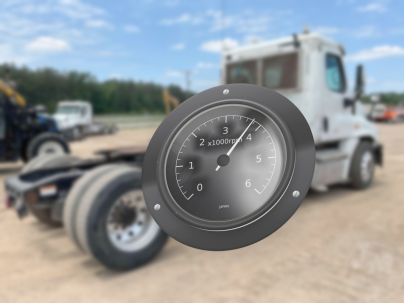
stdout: {"value": 3800, "unit": "rpm"}
